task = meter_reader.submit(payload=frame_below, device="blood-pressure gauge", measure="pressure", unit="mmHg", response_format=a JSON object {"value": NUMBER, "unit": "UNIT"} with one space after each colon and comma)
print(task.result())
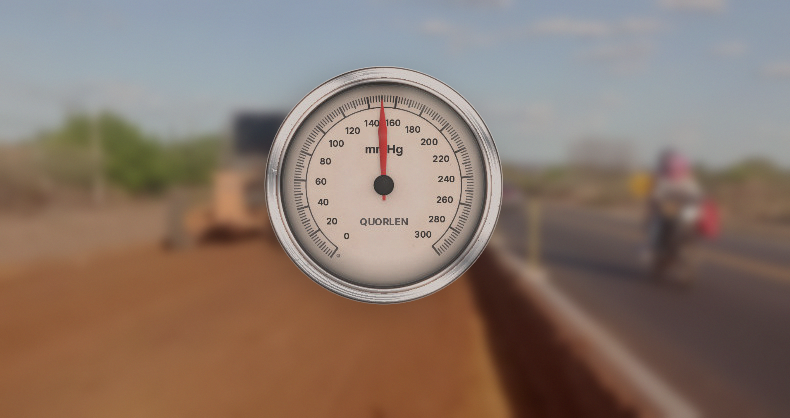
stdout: {"value": 150, "unit": "mmHg"}
